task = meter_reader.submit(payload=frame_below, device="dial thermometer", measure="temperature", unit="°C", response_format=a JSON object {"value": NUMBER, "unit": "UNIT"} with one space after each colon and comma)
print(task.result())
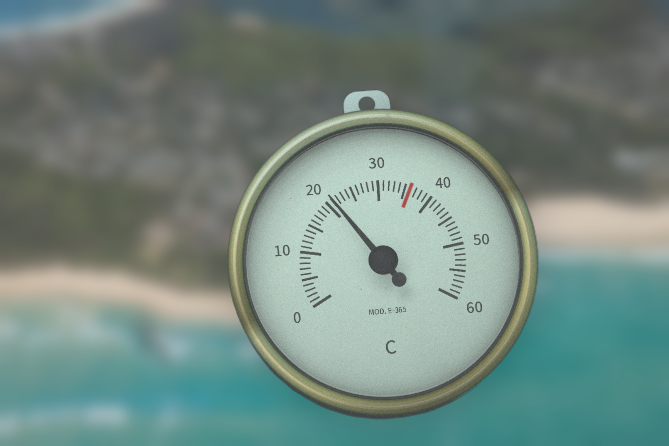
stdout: {"value": 21, "unit": "°C"}
